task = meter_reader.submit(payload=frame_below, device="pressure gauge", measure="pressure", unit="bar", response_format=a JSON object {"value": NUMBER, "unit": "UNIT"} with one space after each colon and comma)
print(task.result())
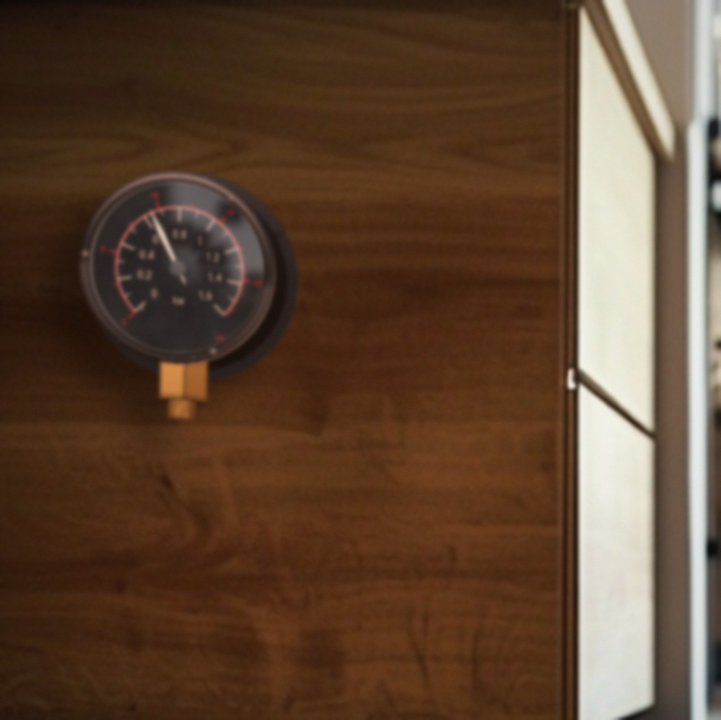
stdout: {"value": 0.65, "unit": "bar"}
